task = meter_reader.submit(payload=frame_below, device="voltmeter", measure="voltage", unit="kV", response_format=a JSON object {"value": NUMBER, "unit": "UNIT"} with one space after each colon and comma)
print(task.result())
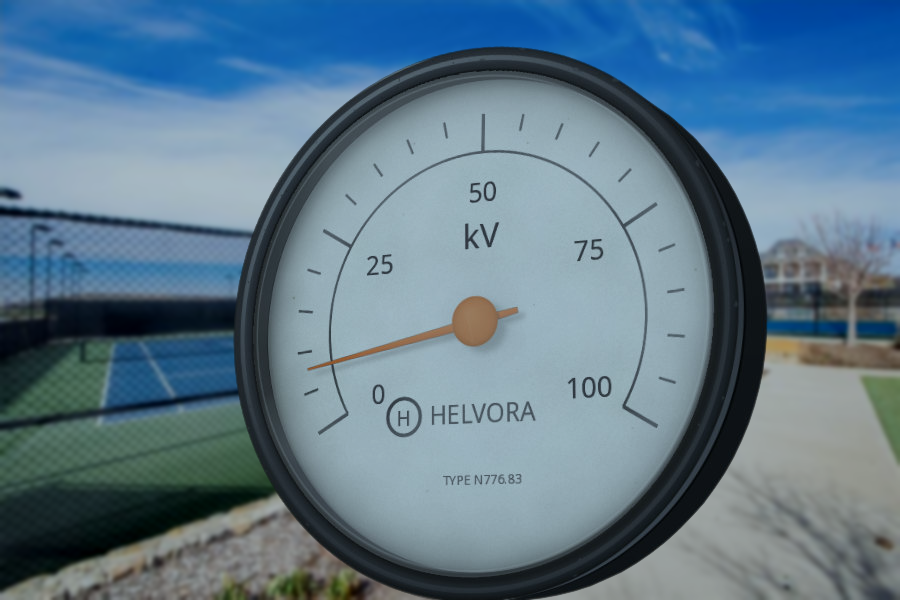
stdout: {"value": 7.5, "unit": "kV"}
